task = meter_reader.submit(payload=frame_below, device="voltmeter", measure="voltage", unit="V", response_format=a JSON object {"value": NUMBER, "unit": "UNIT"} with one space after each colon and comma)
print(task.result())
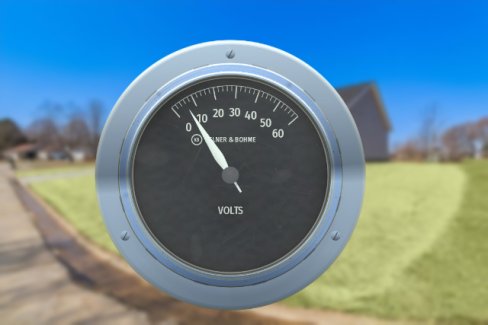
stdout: {"value": 6, "unit": "V"}
